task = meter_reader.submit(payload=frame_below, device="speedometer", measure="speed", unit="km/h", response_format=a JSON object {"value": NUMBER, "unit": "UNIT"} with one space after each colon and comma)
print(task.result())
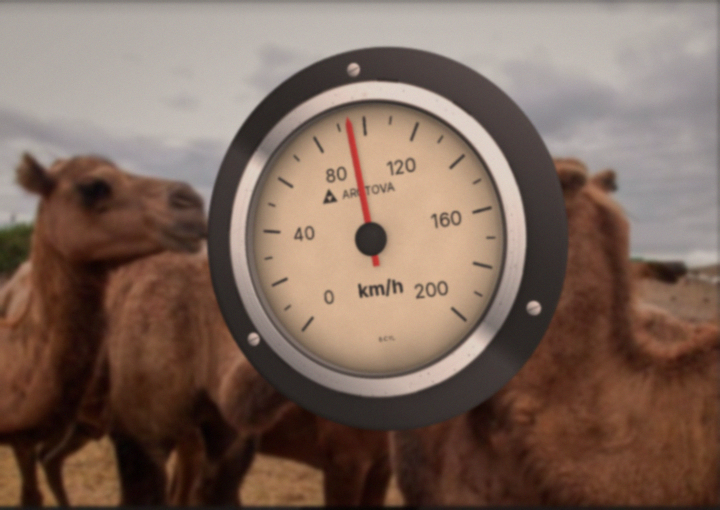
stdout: {"value": 95, "unit": "km/h"}
